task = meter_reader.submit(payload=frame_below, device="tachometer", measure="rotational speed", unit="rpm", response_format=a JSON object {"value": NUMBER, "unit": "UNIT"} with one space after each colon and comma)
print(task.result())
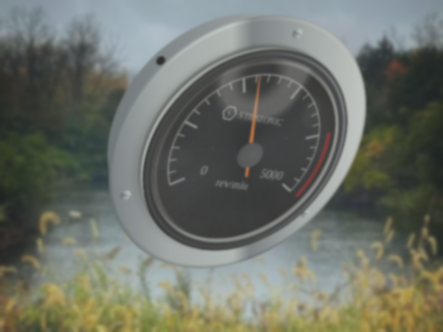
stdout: {"value": 2200, "unit": "rpm"}
